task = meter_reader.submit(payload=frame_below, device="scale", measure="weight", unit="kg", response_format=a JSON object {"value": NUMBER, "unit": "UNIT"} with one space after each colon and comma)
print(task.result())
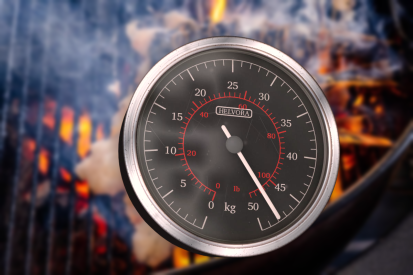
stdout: {"value": 48, "unit": "kg"}
